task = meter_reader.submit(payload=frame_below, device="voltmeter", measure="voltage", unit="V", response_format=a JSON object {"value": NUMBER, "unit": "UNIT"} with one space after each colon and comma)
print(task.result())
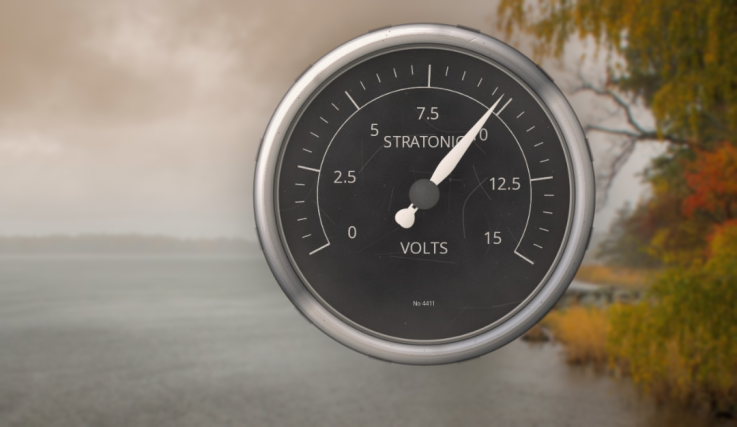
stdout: {"value": 9.75, "unit": "V"}
